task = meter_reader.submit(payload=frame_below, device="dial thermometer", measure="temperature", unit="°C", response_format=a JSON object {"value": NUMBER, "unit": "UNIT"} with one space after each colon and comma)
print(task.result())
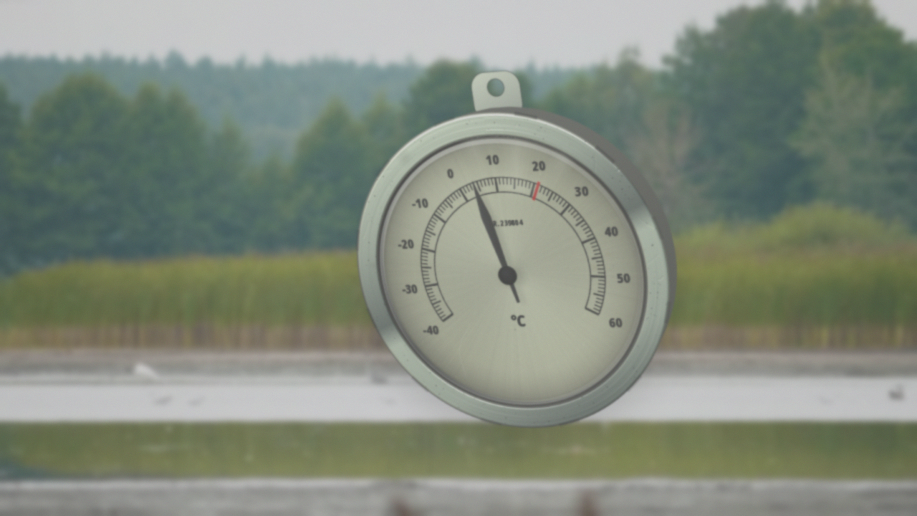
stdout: {"value": 5, "unit": "°C"}
